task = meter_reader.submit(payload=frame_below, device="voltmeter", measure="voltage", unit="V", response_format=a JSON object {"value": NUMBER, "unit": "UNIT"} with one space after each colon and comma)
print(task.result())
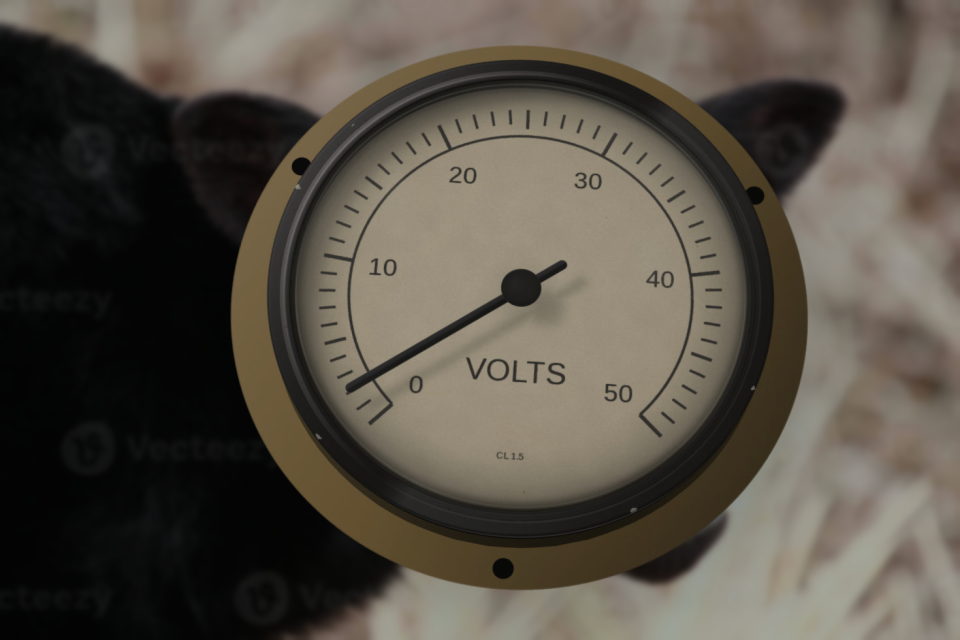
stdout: {"value": 2, "unit": "V"}
